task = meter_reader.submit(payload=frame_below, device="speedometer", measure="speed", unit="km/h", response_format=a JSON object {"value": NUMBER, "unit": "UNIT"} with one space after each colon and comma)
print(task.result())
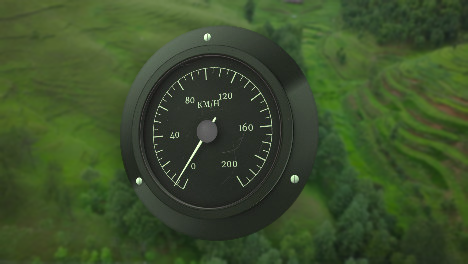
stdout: {"value": 5, "unit": "km/h"}
